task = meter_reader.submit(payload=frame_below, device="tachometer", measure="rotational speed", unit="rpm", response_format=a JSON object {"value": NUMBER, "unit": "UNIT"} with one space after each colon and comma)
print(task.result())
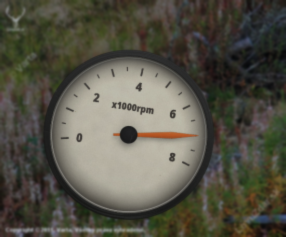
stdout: {"value": 7000, "unit": "rpm"}
